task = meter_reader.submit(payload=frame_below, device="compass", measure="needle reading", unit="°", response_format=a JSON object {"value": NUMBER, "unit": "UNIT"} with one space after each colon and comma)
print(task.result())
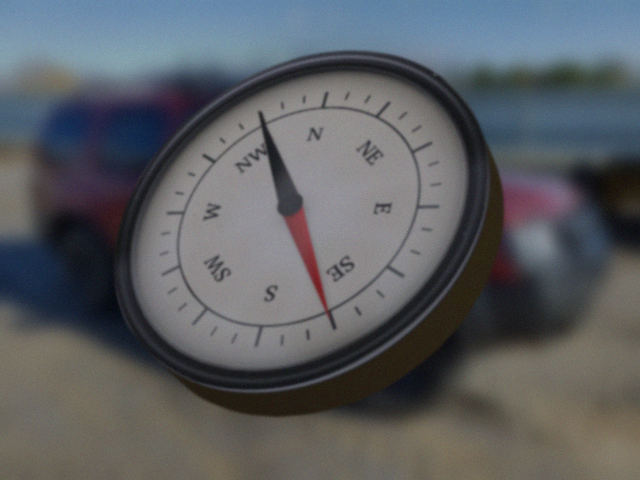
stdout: {"value": 150, "unit": "°"}
